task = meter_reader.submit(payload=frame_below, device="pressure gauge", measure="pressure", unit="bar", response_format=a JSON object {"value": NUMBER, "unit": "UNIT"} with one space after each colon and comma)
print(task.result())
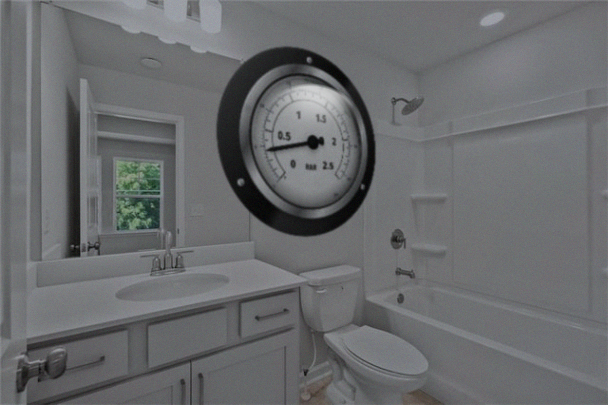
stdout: {"value": 0.3, "unit": "bar"}
